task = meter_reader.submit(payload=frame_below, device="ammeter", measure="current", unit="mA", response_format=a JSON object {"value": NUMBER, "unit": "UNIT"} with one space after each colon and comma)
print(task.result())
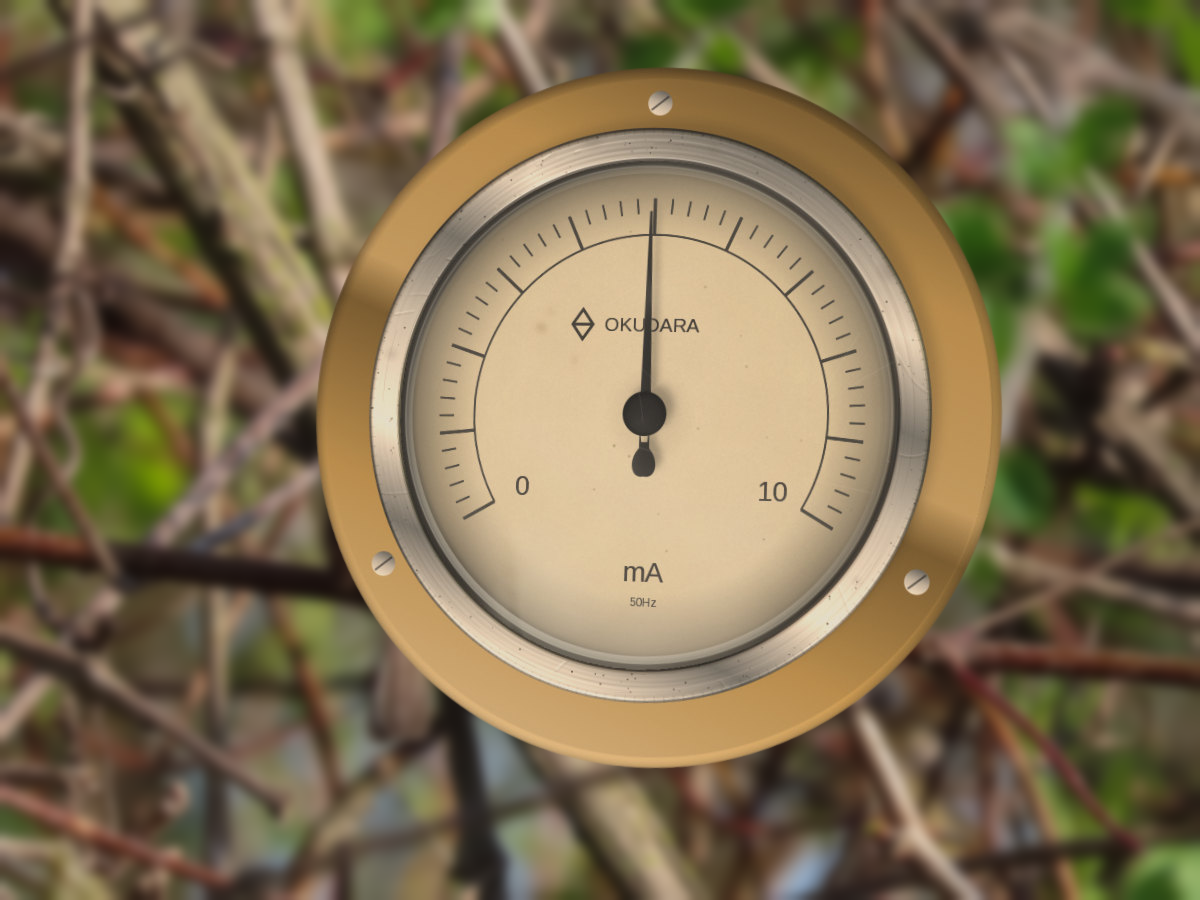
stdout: {"value": 5, "unit": "mA"}
